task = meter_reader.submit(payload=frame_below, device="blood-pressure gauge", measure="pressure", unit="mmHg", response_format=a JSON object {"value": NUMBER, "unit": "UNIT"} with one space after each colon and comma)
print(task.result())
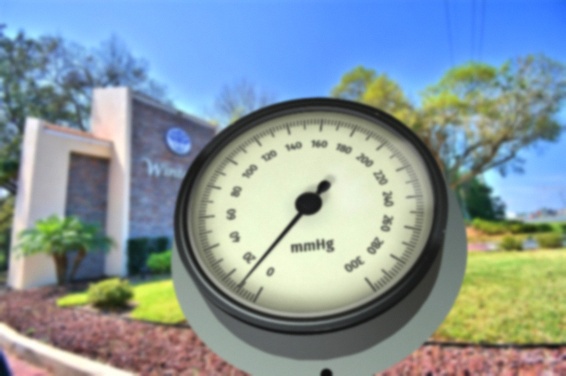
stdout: {"value": 10, "unit": "mmHg"}
